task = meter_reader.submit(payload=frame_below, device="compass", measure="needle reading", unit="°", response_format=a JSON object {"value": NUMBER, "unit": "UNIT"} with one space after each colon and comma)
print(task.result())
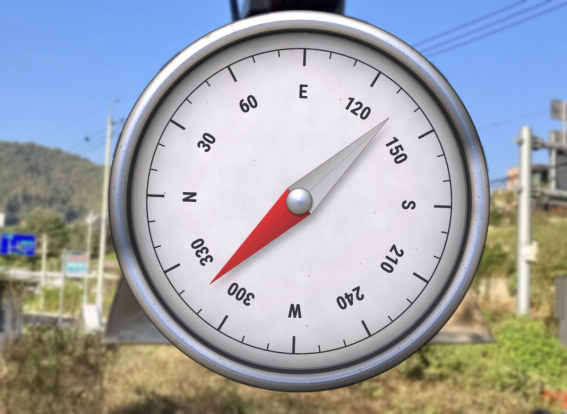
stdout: {"value": 315, "unit": "°"}
